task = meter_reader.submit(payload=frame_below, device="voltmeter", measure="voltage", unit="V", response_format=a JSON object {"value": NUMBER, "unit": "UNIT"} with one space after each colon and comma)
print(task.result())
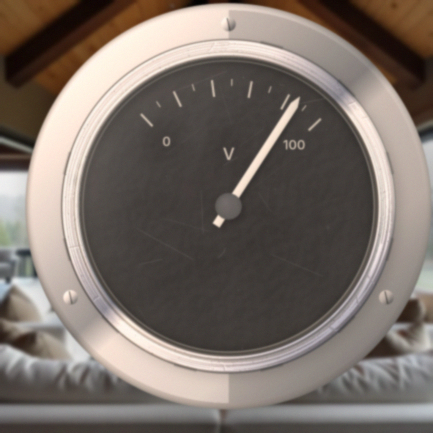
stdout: {"value": 85, "unit": "V"}
